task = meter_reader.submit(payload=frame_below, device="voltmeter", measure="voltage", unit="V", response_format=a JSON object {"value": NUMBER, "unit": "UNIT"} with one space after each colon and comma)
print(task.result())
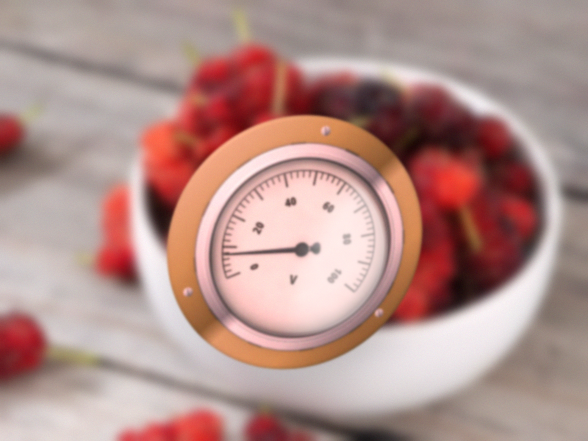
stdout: {"value": 8, "unit": "V"}
